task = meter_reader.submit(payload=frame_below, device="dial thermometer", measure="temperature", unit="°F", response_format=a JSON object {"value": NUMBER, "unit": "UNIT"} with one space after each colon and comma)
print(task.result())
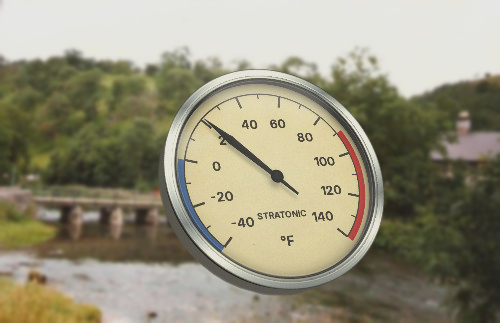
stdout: {"value": 20, "unit": "°F"}
